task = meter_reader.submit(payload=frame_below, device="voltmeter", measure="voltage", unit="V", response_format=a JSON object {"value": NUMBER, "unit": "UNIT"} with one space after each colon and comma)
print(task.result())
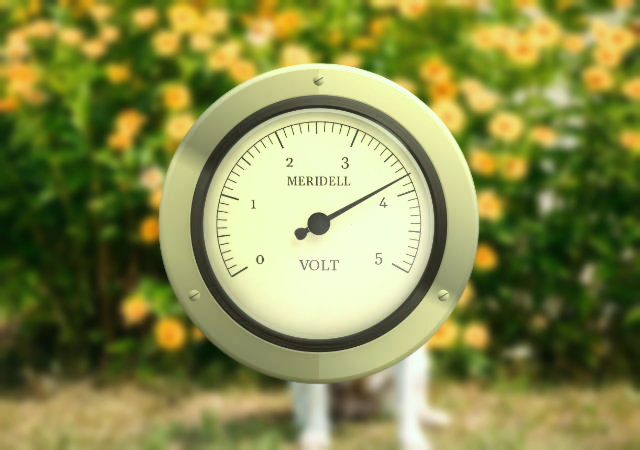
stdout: {"value": 3.8, "unit": "V"}
